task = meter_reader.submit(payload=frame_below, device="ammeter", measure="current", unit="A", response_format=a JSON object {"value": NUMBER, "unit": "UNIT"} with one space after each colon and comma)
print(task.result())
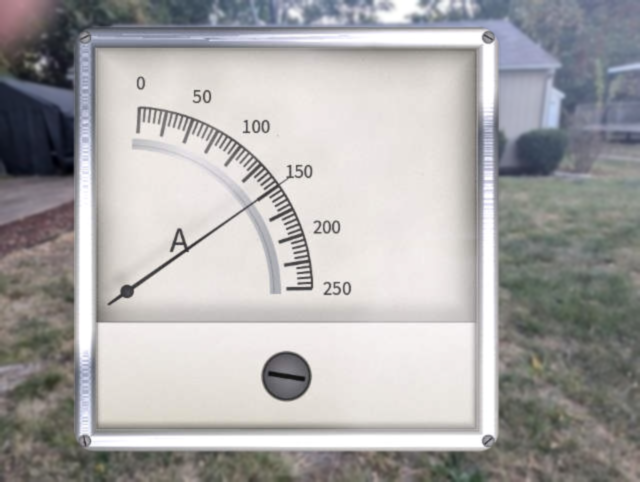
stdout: {"value": 150, "unit": "A"}
